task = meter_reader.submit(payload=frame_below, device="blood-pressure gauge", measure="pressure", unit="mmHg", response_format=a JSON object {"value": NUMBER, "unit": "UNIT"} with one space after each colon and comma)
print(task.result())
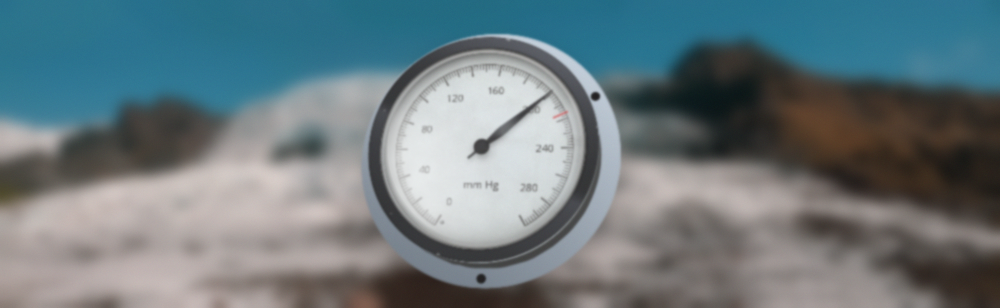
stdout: {"value": 200, "unit": "mmHg"}
